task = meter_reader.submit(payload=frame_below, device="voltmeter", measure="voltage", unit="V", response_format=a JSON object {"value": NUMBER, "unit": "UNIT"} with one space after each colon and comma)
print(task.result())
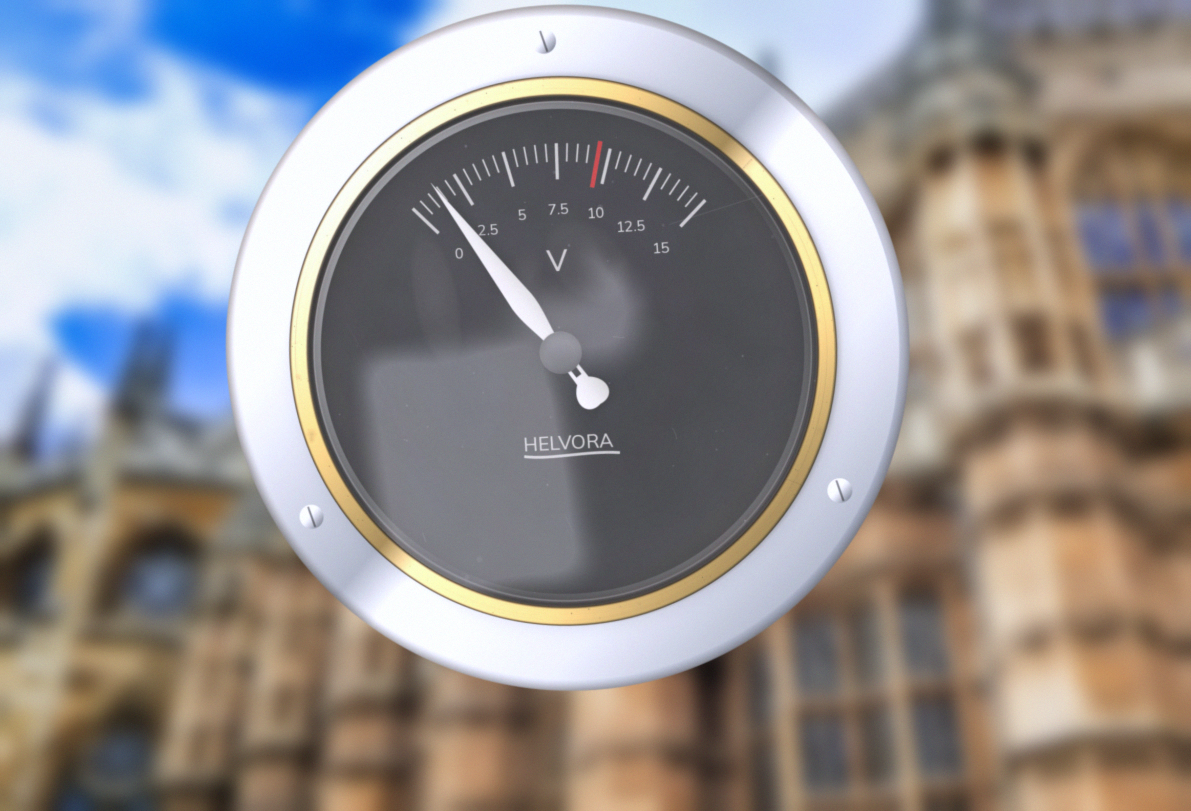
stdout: {"value": 1.5, "unit": "V"}
